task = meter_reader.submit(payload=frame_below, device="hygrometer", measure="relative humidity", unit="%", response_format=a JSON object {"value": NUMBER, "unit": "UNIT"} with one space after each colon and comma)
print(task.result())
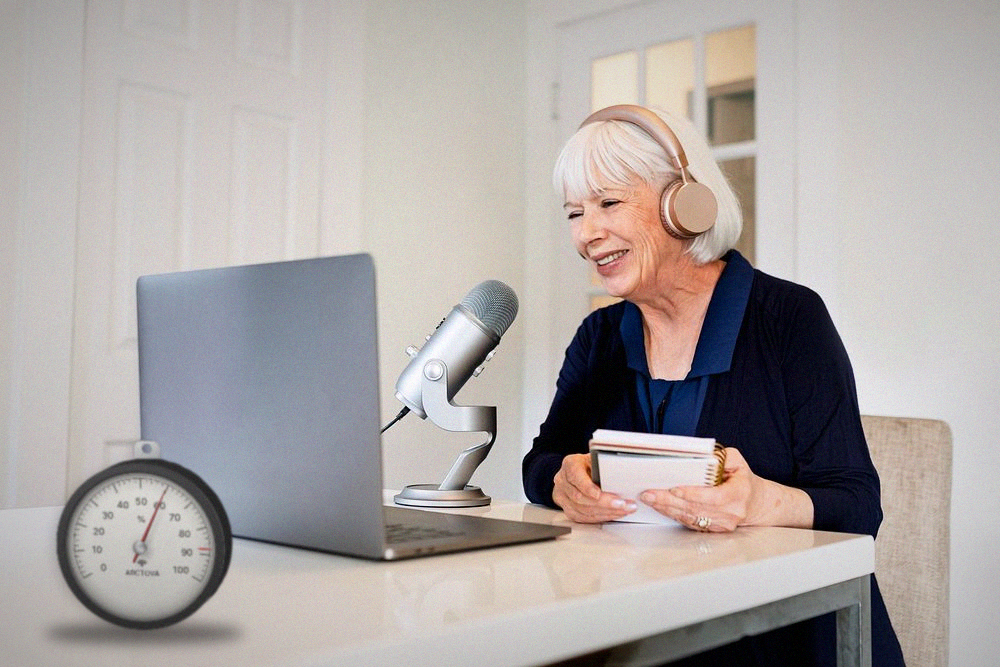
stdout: {"value": 60, "unit": "%"}
